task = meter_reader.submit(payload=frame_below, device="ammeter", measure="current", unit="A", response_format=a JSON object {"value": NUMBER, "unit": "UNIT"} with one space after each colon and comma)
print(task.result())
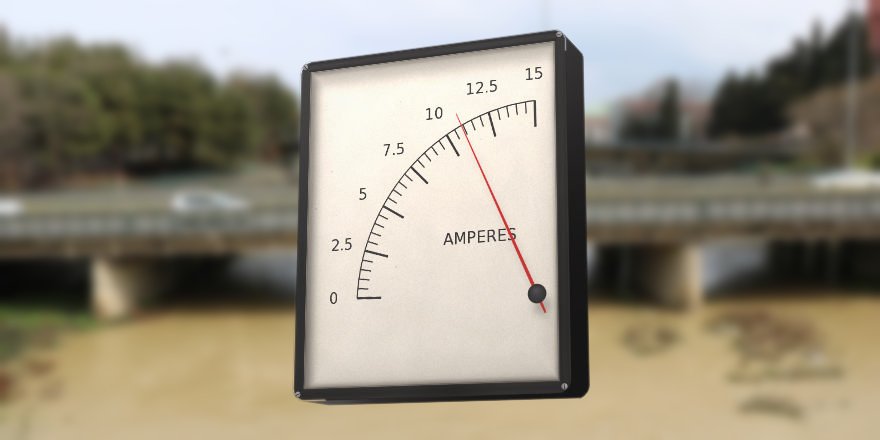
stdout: {"value": 11, "unit": "A"}
